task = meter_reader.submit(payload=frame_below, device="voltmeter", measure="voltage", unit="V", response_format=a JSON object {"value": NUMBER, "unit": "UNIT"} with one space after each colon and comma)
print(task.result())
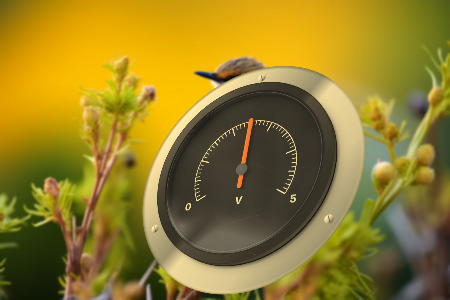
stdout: {"value": 2.5, "unit": "V"}
